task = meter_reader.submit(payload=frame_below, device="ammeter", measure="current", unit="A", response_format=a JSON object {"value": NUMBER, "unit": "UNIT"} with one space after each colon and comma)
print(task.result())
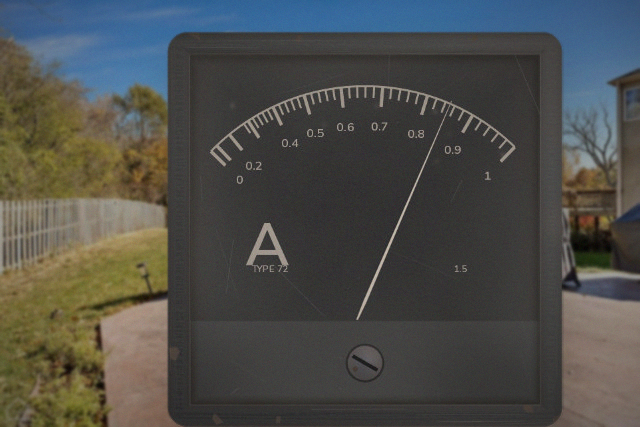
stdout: {"value": 0.85, "unit": "A"}
